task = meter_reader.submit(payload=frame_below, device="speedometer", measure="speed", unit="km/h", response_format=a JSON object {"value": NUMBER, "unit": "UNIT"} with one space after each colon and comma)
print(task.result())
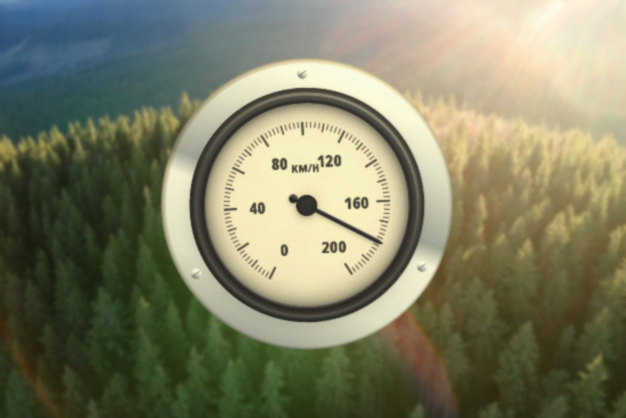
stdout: {"value": 180, "unit": "km/h"}
